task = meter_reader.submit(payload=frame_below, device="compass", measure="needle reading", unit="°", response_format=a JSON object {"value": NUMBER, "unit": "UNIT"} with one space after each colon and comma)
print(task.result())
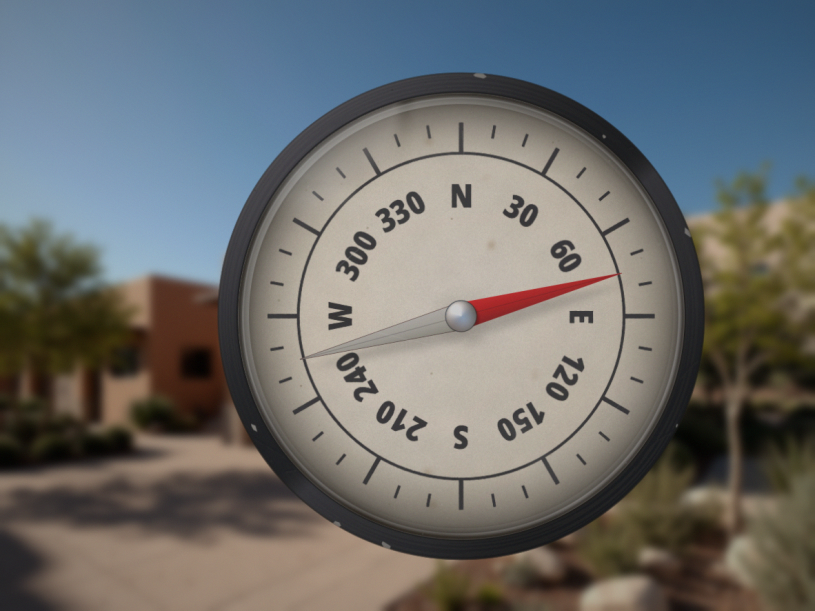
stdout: {"value": 75, "unit": "°"}
